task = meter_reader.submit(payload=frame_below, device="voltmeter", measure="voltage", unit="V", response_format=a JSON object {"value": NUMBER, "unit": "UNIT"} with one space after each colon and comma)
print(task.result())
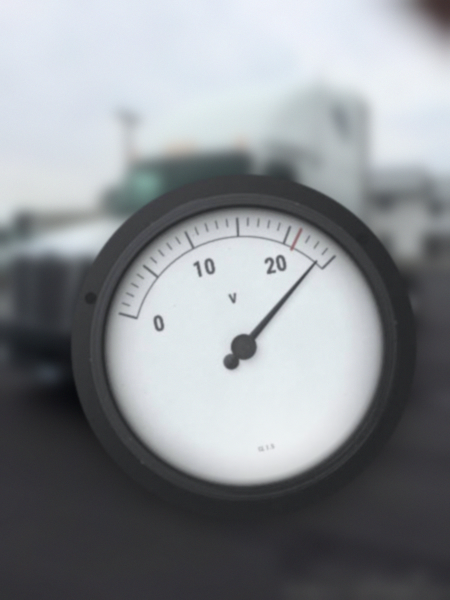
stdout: {"value": 24, "unit": "V"}
